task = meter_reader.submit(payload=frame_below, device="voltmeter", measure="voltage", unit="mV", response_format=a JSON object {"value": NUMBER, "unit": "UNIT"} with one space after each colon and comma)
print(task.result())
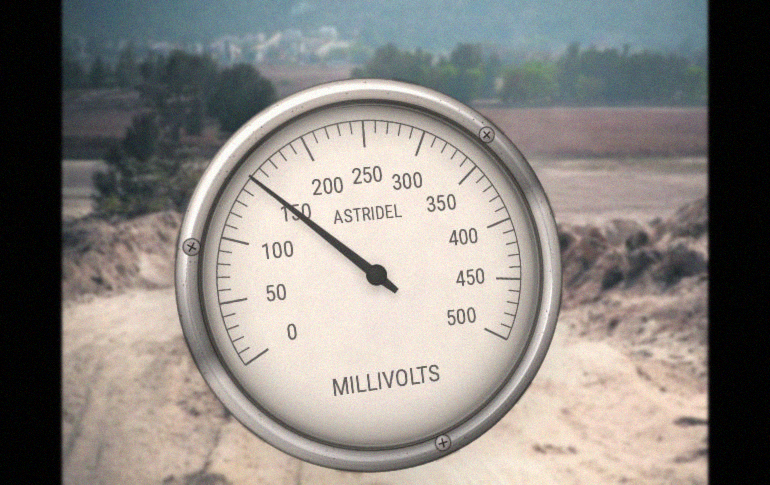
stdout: {"value": 150, "unit": "mV"}
